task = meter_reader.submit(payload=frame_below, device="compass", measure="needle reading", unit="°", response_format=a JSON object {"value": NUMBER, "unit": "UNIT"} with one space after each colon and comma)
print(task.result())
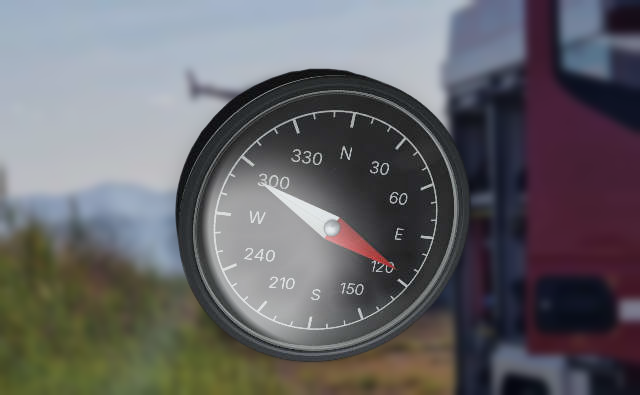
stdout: {"value": 115, "unit": "°"}
